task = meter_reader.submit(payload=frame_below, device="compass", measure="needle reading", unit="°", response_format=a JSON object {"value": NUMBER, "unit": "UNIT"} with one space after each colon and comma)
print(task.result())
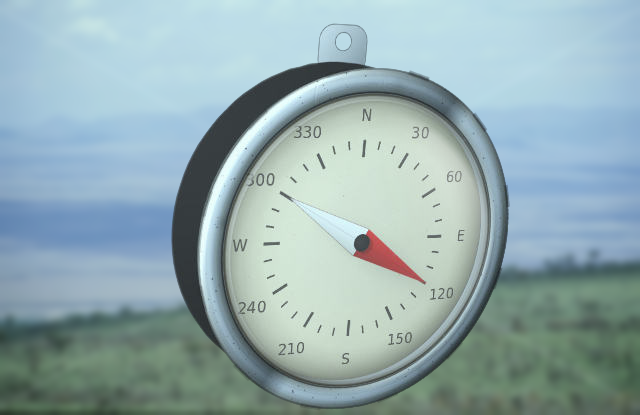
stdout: {"value": 120, "unit": "°"}
